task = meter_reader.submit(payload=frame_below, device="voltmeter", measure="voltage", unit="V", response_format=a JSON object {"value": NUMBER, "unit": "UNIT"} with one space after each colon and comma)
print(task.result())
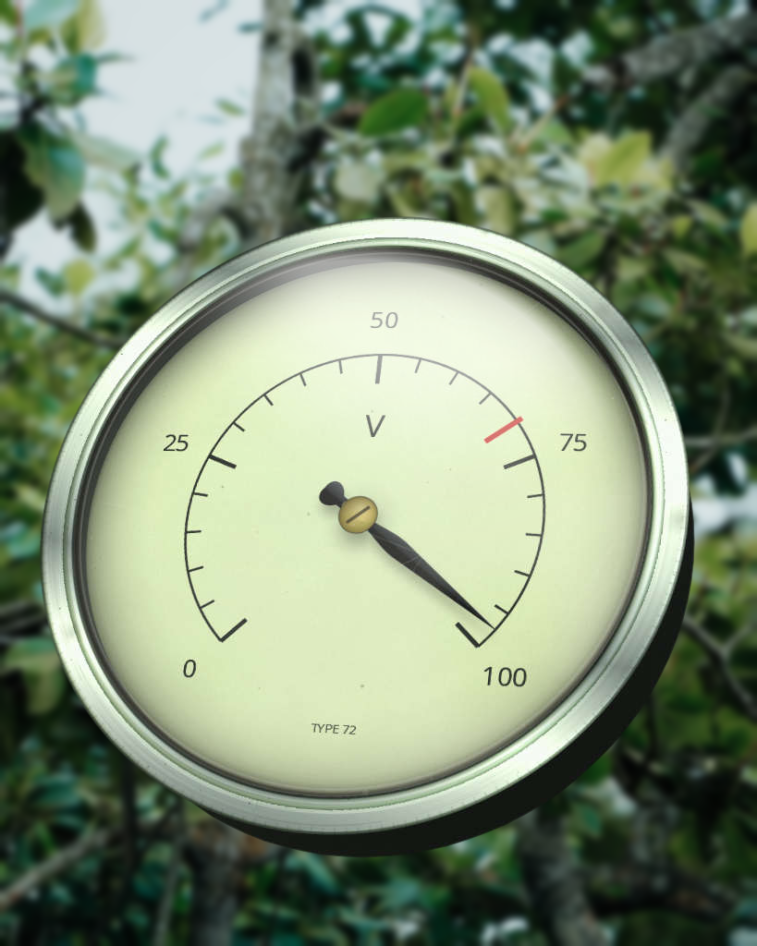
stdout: {"value": 97.5, "unit": "V"}
